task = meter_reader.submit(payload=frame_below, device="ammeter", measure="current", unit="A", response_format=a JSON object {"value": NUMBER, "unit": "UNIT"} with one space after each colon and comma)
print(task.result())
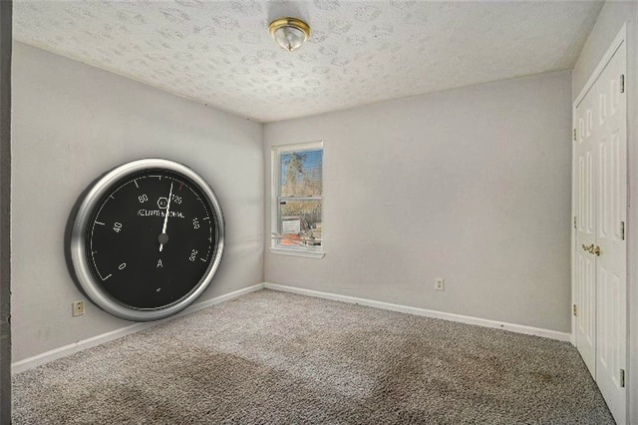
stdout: {"value": 110, "unit": "A"}
